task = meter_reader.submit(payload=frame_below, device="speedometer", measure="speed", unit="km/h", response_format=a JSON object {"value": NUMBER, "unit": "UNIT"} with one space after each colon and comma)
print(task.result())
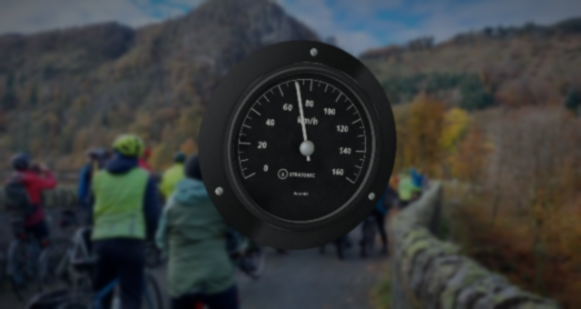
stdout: {"value": 70, "unit": "km/h"}
